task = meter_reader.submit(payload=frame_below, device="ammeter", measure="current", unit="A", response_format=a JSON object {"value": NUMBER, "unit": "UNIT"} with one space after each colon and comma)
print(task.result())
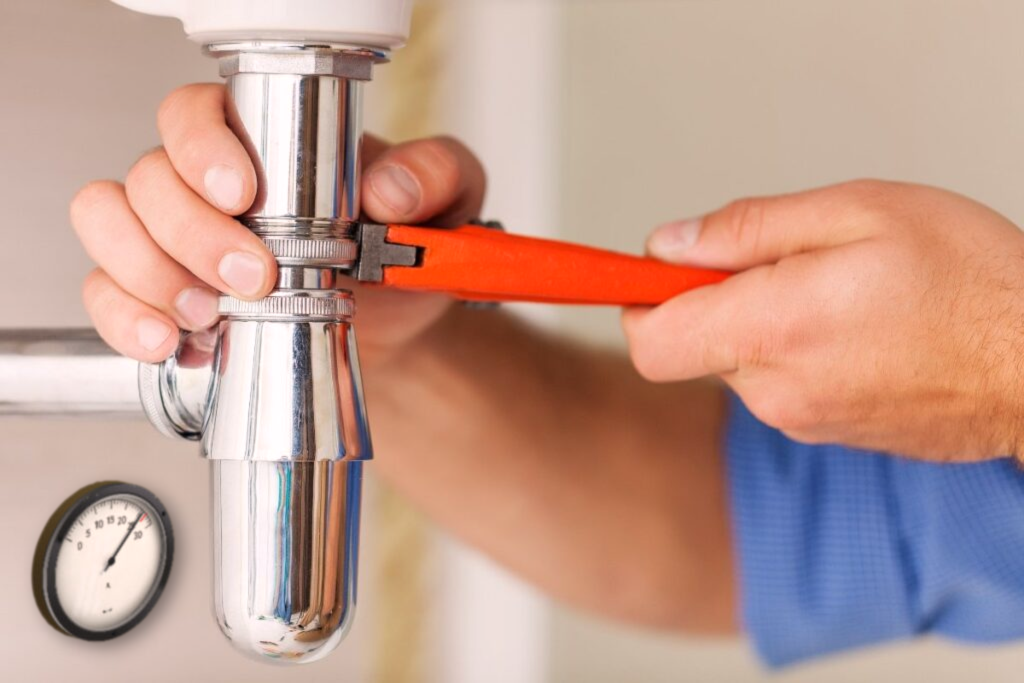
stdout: {"value": 25, "unit": "A"}
